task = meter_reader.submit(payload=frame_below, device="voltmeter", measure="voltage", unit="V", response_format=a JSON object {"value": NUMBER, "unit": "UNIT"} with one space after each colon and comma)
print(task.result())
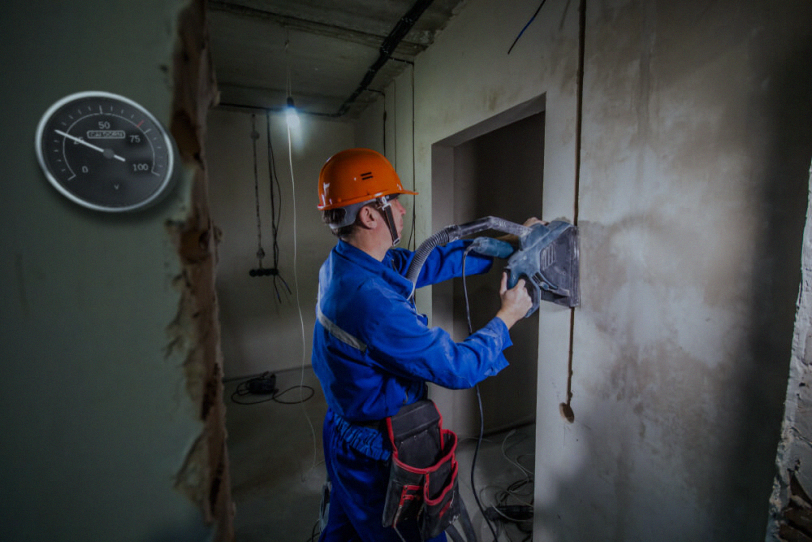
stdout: {"value": 25, "unit": "V"}
